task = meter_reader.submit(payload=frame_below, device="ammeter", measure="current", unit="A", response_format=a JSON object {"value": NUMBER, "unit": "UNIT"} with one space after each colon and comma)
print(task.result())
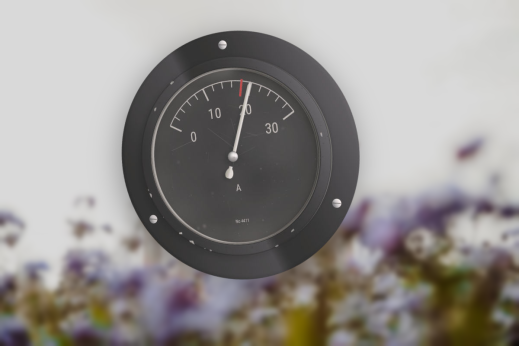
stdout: {"value": 20, "unit": "A"}
